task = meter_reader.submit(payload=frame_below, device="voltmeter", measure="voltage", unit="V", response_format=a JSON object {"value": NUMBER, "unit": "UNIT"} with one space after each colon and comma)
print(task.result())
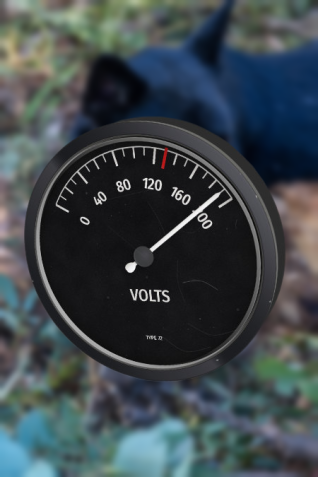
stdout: {"value": 190, "unit": "V"}
